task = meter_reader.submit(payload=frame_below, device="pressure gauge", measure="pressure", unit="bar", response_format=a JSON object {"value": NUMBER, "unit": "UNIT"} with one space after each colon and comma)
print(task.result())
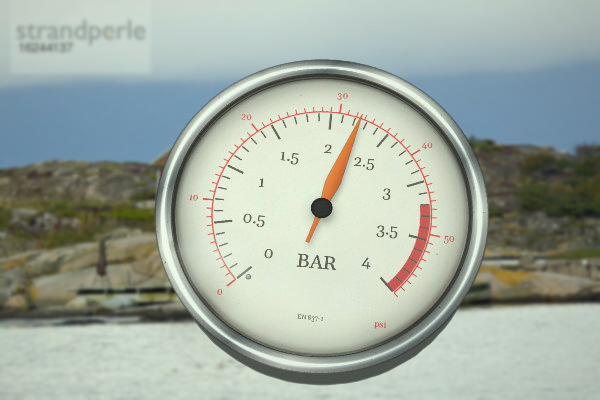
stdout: {"value": 2.25, "unit": "bar"}
